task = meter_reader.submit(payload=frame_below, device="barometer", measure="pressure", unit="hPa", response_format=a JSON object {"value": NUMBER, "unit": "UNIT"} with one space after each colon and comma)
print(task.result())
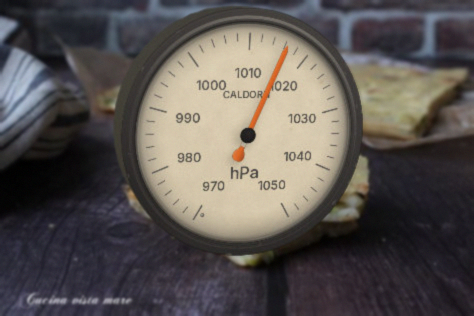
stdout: {"value": 1016, "unit": "hPa"}
